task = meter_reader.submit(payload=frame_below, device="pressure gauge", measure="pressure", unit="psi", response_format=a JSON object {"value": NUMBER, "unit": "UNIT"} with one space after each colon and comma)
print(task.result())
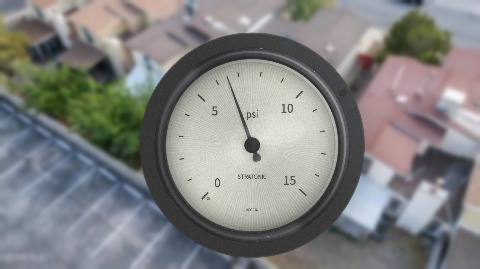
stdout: {"value": 6.5, "unit": "psi"}
